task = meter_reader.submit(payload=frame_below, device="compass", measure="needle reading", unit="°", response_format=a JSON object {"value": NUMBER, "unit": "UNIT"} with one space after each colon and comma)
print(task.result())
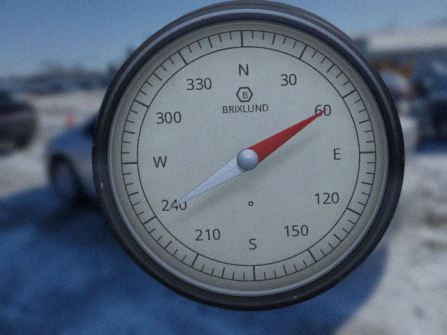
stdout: {"value": 60, "unit": "°"}
